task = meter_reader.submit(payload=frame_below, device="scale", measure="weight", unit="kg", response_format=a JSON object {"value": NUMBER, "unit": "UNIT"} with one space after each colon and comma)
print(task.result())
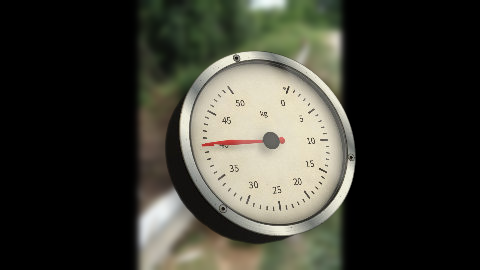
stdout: {"value": 40, "unit": "kg"}
